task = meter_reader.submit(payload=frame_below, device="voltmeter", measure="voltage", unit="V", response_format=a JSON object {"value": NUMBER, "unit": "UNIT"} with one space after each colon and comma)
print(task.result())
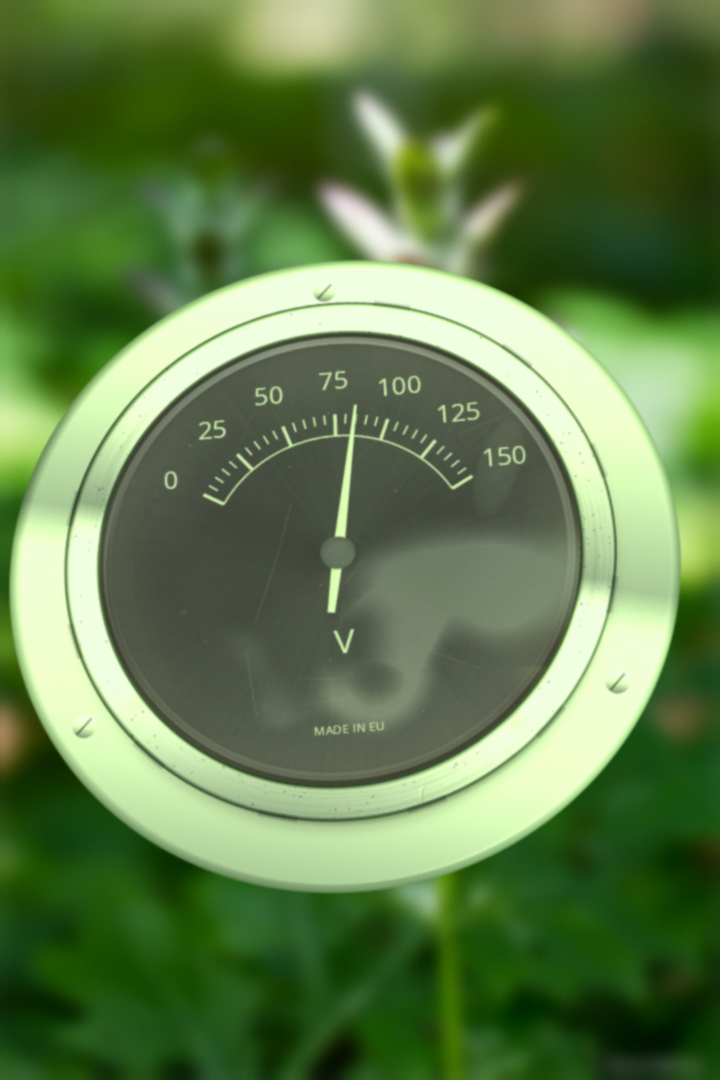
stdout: {"value": 85, "unit": "V"}
